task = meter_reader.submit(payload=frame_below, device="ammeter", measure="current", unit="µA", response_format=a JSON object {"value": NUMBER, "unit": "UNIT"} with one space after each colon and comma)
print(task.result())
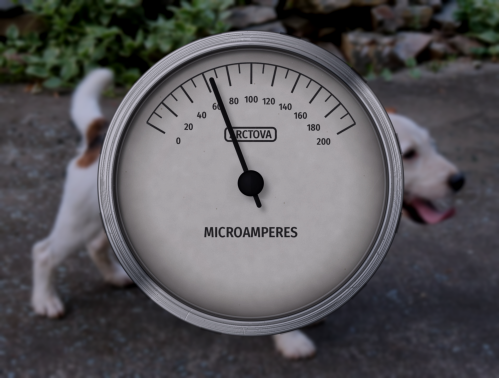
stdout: {"value": 65, "unit": "µA"}
